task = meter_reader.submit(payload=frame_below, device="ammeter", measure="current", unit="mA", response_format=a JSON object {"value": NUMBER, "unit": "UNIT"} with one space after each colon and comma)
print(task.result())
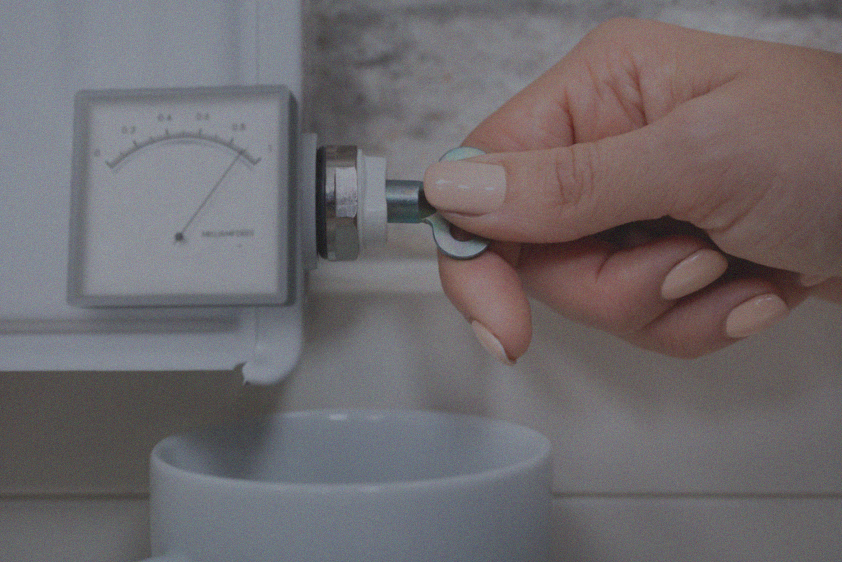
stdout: {"value": 0.9, "unit": "mA"}
